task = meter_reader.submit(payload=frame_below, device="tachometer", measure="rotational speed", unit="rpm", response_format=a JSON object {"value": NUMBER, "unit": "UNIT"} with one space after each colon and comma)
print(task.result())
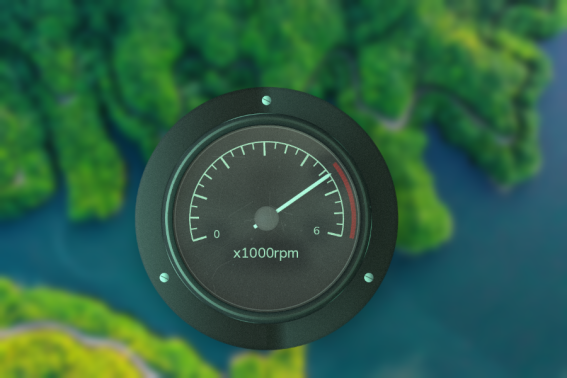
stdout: {"value": 4625, "unit": "rpm"}
